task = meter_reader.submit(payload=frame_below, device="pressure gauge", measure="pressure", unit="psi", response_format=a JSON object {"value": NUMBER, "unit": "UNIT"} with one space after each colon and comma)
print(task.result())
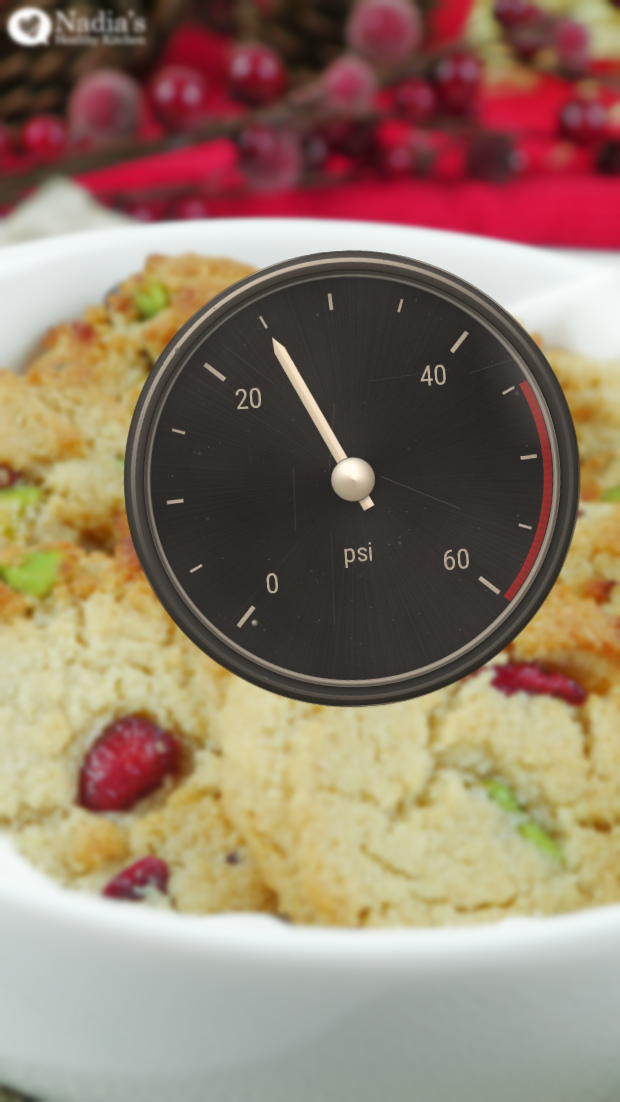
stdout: {"value": 25, "unit": "psi"}
